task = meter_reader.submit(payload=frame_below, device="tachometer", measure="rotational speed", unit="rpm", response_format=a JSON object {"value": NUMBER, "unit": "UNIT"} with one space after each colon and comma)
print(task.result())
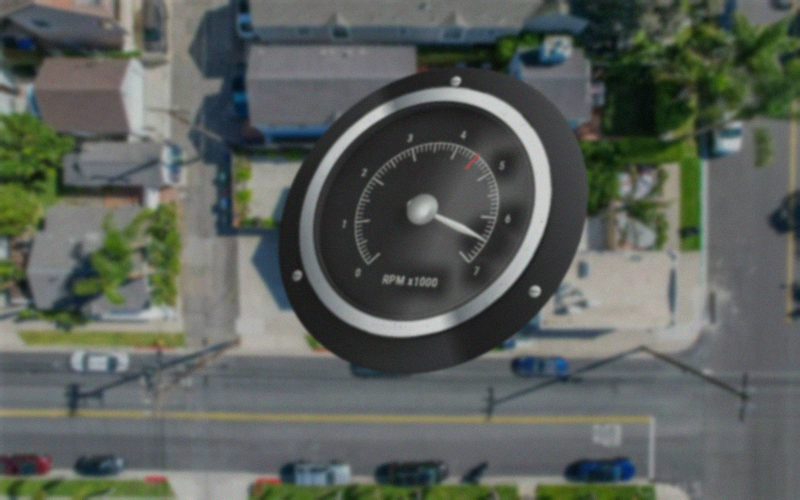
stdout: {"value": 6500, "unit": "rpm"}
